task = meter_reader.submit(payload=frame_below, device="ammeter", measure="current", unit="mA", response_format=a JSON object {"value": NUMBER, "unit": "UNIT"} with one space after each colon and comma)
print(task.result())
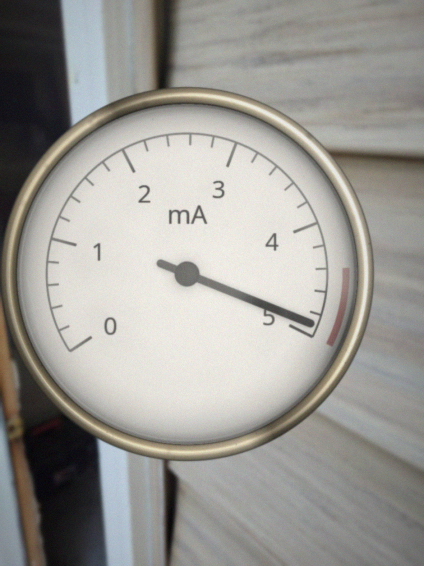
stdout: {"value": 4.9, "unit": "mA"}
